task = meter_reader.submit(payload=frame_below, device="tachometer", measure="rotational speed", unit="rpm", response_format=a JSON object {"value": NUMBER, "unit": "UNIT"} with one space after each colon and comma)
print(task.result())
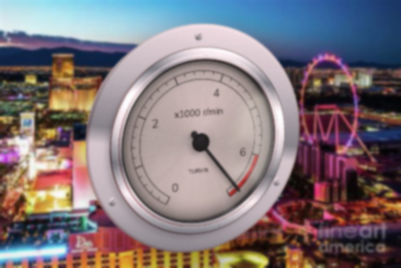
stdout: {"value": 6800, "unit": "rpm"}
